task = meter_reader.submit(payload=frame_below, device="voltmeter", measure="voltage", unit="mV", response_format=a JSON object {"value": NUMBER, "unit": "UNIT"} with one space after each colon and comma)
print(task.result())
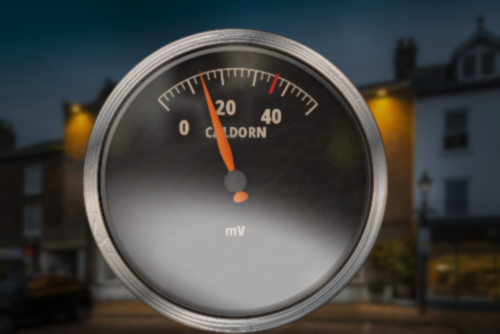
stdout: {"value": 14, "unit": "mV"}
